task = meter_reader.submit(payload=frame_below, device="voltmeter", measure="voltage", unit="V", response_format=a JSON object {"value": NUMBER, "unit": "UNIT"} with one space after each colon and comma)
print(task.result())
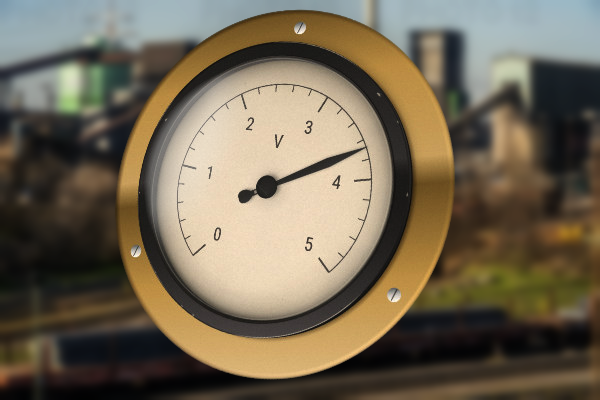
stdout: {"value": 3.7, "unit": "V"}
